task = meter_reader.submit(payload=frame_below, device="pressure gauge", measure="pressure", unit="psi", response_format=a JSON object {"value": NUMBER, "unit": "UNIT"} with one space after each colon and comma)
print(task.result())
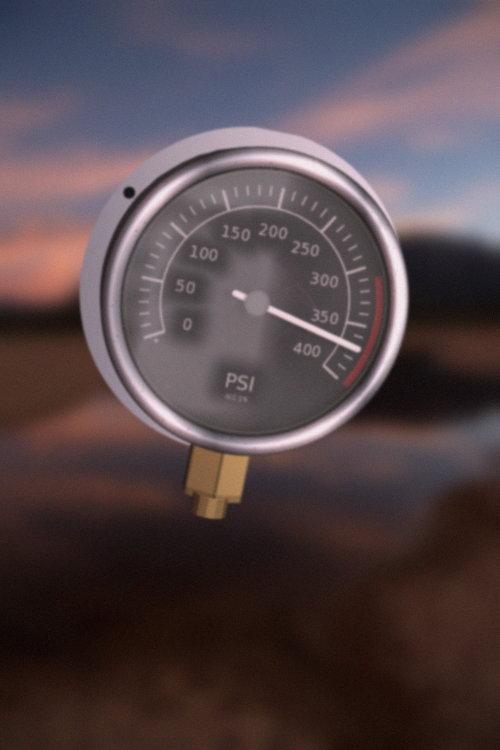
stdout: {"value": 370, "unit": "psi"}
